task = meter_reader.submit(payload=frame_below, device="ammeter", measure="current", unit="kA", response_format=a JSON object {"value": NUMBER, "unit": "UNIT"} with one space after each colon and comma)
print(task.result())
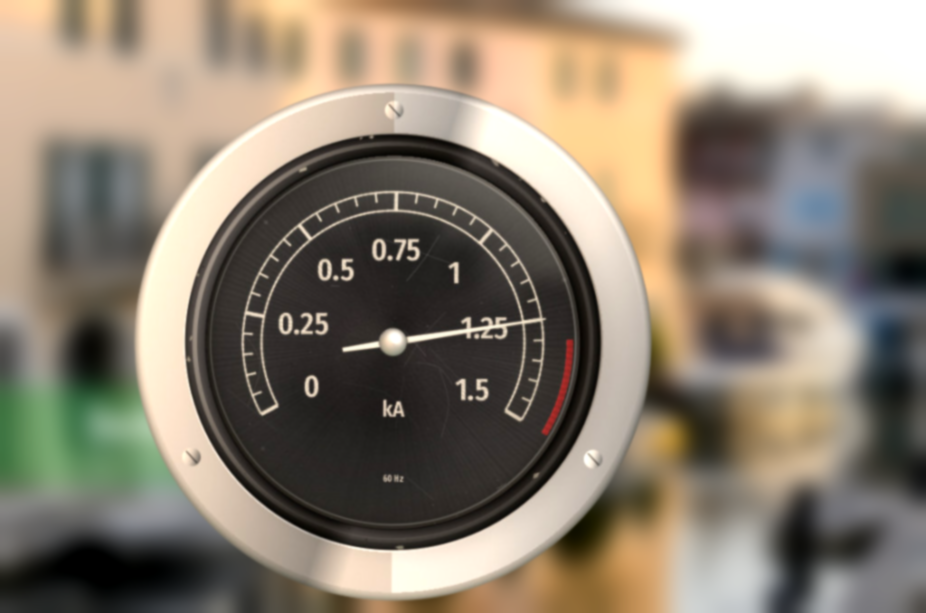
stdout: {"value": 1.25, "unit": "kA"}
